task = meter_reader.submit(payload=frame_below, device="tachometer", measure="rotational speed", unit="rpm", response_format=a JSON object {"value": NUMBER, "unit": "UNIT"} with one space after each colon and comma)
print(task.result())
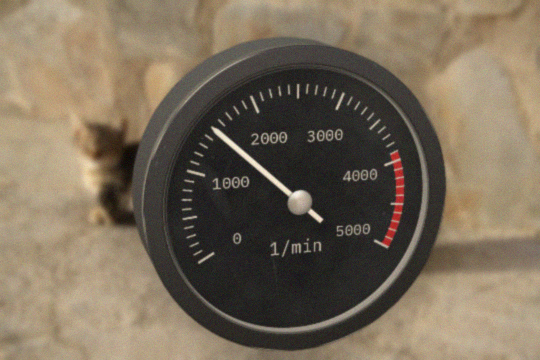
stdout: {"value": 1500, "unit": "rpm"}
